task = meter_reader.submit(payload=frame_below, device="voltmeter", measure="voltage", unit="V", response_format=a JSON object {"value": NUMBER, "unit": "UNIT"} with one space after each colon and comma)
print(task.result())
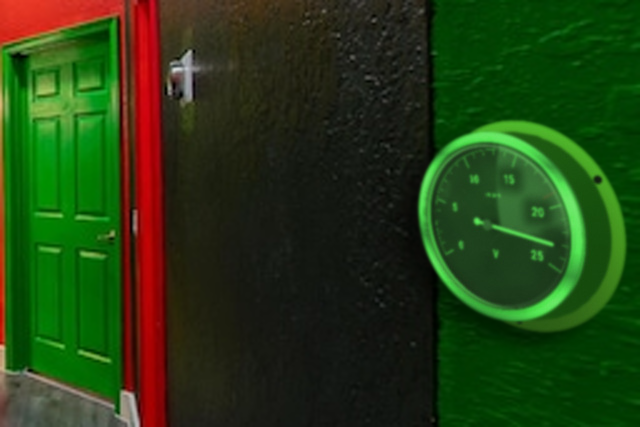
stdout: {"value": 23, "unit": "V"}
